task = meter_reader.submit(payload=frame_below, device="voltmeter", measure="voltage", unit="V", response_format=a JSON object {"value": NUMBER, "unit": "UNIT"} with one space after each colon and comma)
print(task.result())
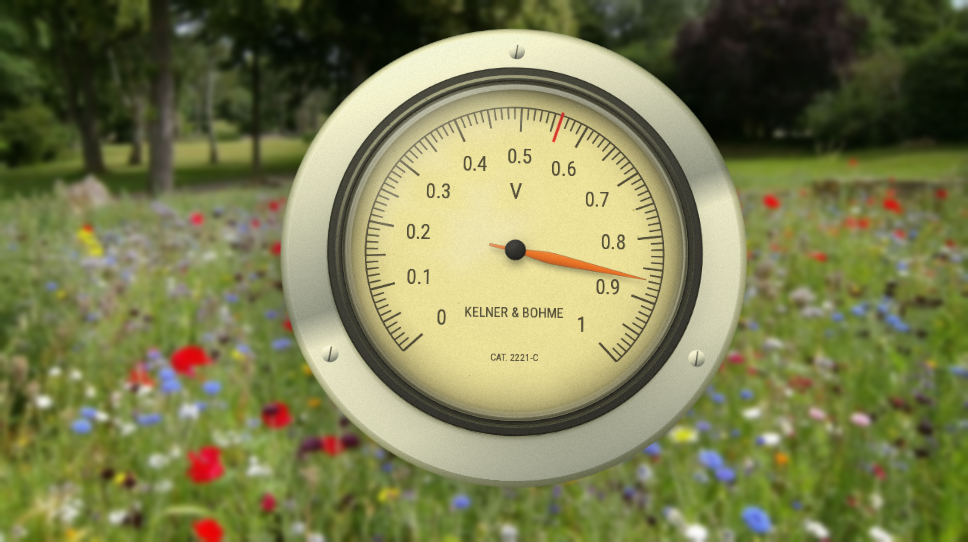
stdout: {"value": 0.87, "unit": "V"}
